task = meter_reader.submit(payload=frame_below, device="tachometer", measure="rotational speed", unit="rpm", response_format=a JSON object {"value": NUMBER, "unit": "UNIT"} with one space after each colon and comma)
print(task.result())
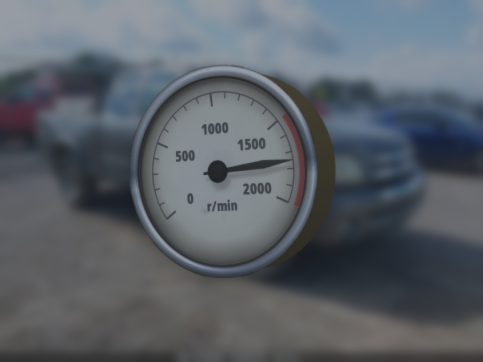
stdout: {"value": 1750, "unit": "rpm"}
